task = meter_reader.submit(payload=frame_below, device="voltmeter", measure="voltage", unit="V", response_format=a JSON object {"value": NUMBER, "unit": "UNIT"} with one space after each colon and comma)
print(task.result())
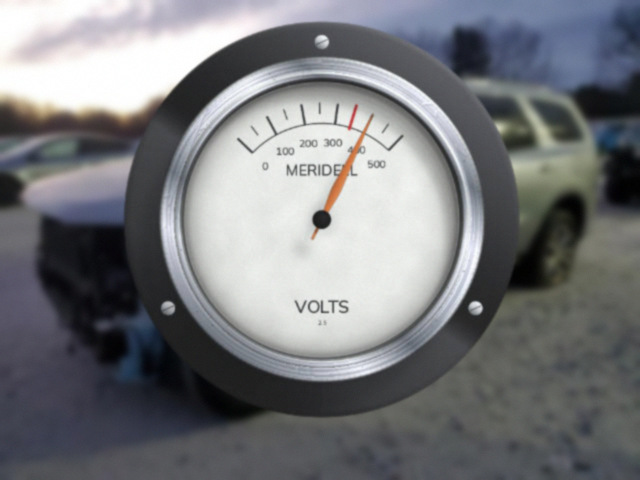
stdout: {"value": 400, "unit": "V"}
